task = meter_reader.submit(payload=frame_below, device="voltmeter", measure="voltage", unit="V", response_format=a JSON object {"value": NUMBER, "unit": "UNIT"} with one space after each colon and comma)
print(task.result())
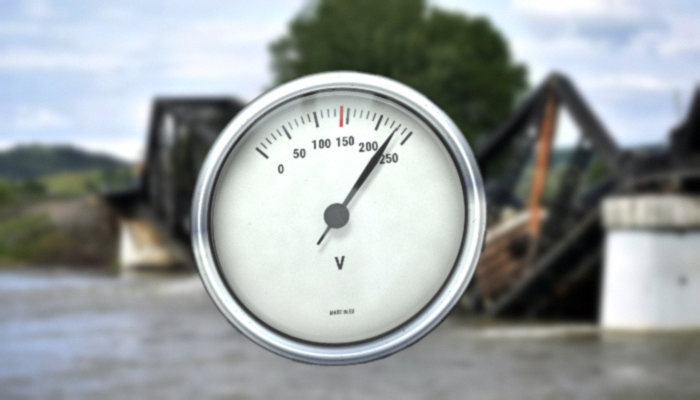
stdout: {"value": 230, "unit": "V"}
